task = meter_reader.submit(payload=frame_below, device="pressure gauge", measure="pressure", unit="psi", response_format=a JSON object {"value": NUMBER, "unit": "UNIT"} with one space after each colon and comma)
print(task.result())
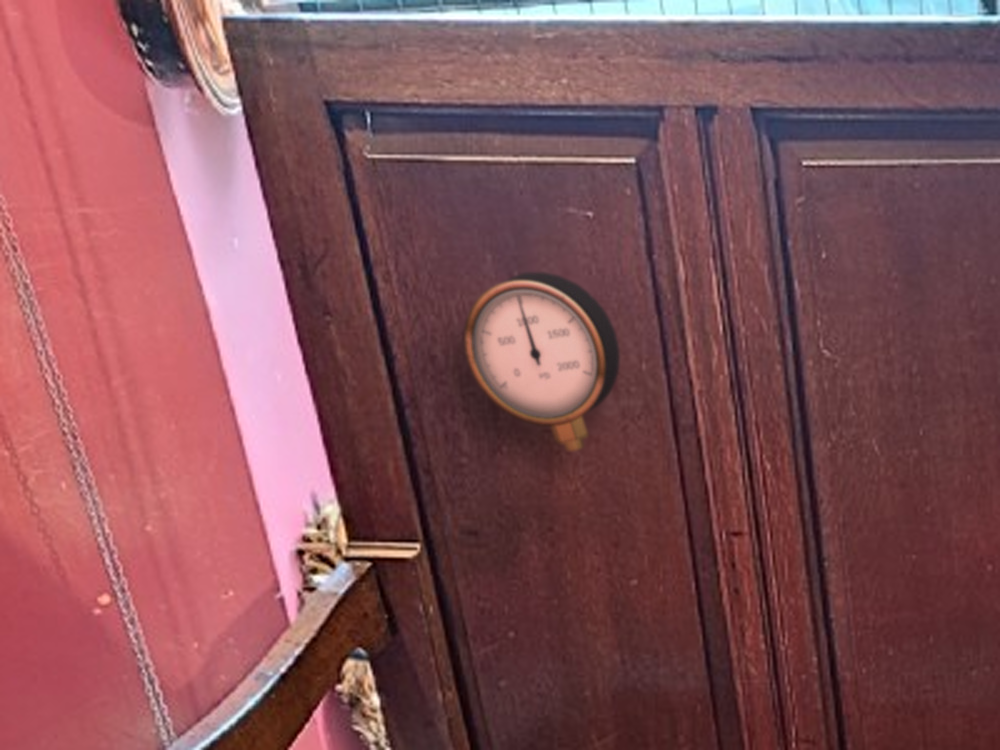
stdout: {"value": 1000, "unit": "psi"}
